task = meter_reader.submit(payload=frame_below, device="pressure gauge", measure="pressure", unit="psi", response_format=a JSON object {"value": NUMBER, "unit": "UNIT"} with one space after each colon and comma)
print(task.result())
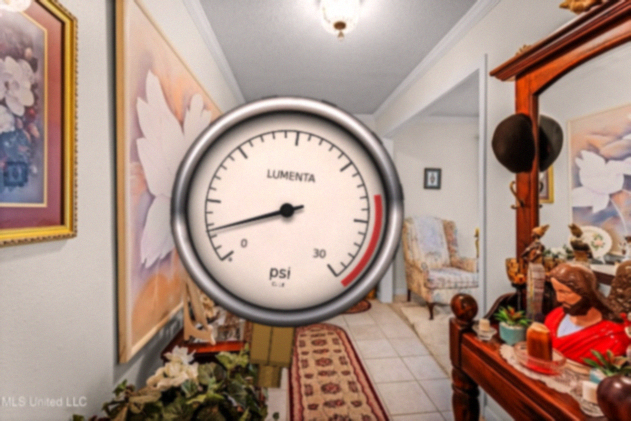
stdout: {"value": 2.5, "unit": "psi"}
